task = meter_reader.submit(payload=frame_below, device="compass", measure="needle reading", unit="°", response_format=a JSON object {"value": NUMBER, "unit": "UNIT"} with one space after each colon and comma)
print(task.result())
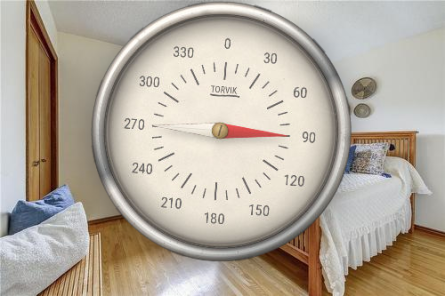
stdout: {"value": 90, "unit": "°"}
